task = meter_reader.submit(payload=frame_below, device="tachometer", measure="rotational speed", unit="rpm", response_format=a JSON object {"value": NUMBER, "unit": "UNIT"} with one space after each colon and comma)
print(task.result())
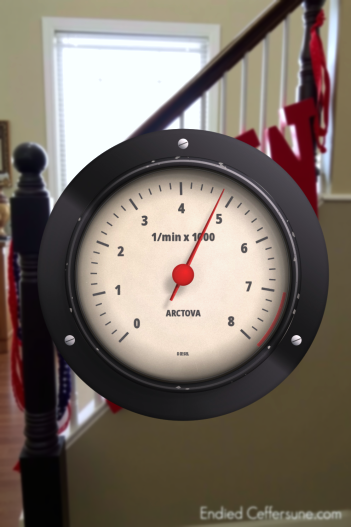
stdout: {"value": 4800, "unit": "rpm"}
